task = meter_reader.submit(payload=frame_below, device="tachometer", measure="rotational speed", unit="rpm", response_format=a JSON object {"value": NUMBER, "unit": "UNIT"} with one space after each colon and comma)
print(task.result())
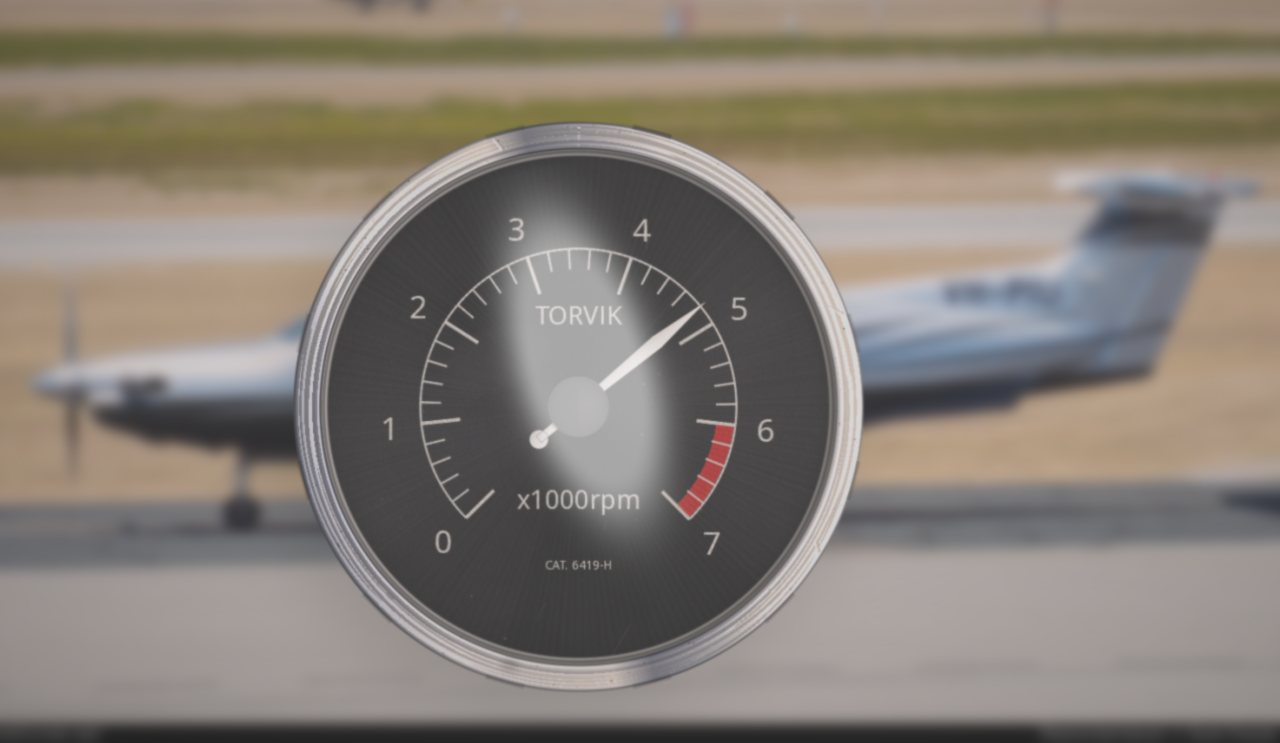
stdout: {"value": 4800, "unit": "rpm"}
